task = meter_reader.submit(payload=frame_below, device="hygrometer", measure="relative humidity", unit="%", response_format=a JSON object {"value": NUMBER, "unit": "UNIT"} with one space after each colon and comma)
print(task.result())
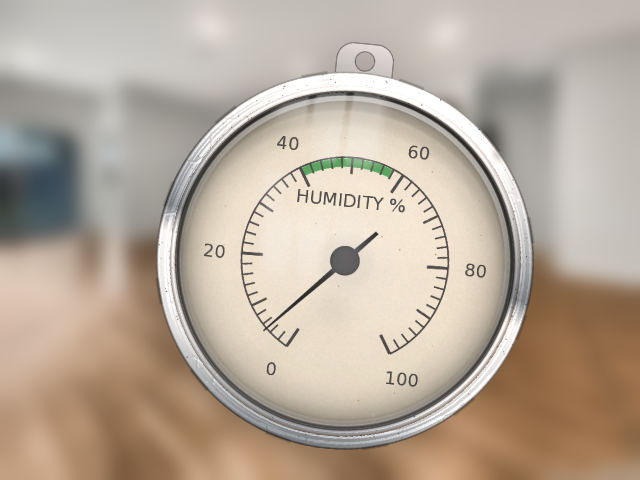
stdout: {"value": 5, "unit": "%"}
